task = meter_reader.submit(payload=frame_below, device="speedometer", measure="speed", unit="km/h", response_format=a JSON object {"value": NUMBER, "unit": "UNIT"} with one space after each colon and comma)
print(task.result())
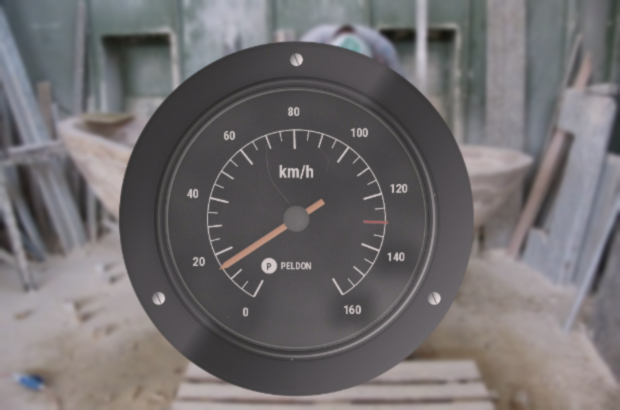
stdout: {"value": 15, "unit": "km/h"}
